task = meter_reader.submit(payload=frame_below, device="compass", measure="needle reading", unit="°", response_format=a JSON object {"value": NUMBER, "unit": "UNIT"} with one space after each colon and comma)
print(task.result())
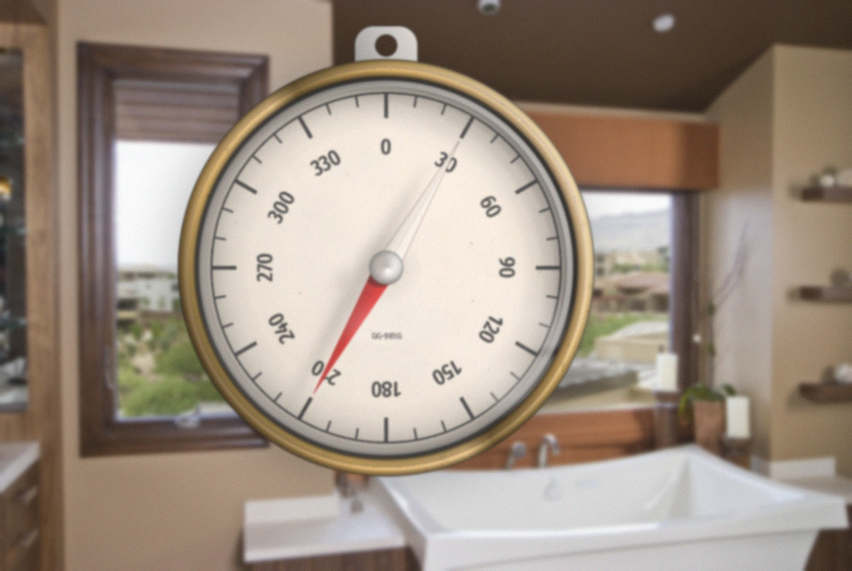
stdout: {"value": 210, "unit": "°"}
